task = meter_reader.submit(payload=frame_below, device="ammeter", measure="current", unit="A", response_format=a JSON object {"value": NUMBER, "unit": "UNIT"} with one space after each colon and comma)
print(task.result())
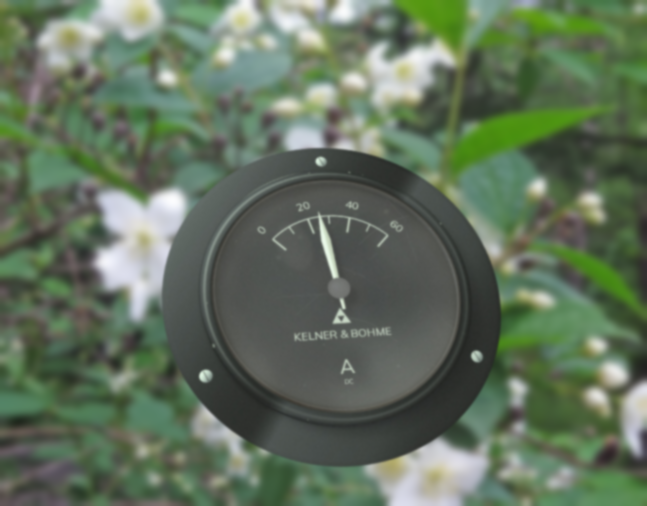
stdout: {"value": 25, "unit": "A"}
